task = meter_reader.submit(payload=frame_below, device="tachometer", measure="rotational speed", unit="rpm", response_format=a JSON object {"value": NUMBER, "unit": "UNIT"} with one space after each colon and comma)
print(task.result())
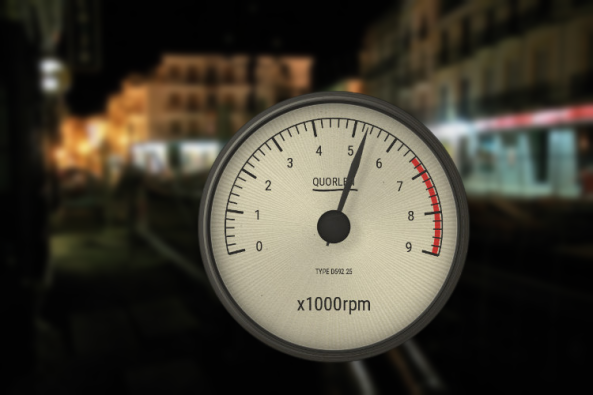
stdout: {"value": 5300, "unit": "rpm"}
